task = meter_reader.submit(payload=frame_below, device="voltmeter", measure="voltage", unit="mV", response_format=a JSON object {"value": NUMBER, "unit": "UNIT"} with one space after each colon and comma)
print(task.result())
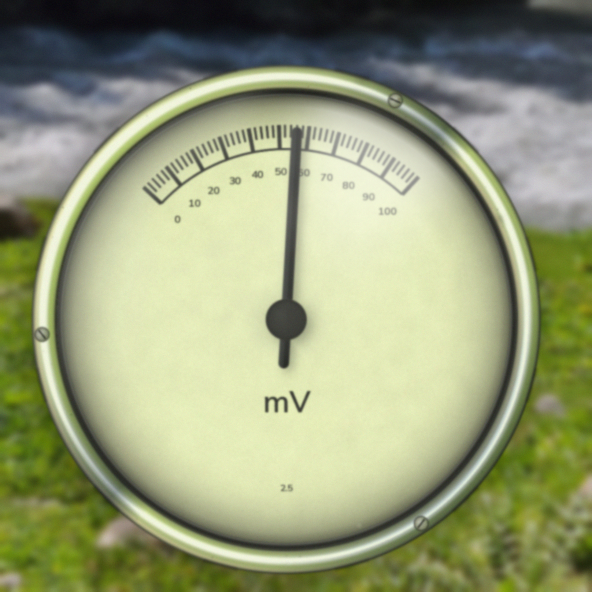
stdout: {"value": 56, "unit": "mV"}
